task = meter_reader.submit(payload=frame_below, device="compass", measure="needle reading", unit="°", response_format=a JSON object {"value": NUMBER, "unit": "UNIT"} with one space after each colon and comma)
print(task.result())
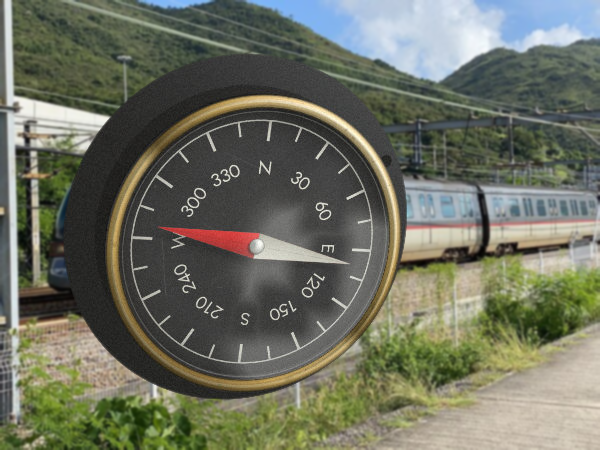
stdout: {"value": 277.5, "unit": "°"}
